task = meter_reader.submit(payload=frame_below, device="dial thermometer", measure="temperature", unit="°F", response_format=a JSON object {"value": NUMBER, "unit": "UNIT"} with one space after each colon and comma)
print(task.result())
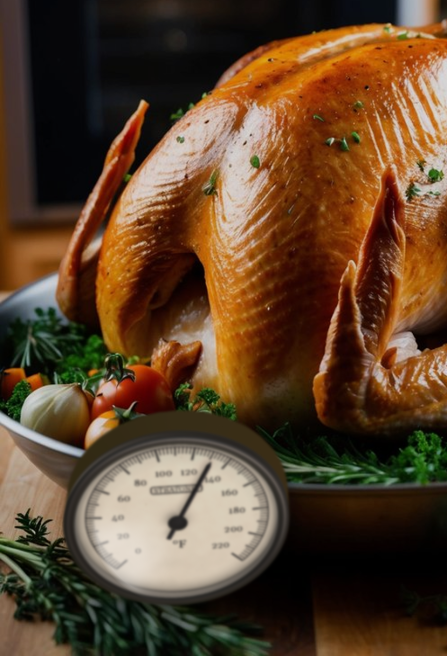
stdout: {"value": 130, "unit": "°F"}
